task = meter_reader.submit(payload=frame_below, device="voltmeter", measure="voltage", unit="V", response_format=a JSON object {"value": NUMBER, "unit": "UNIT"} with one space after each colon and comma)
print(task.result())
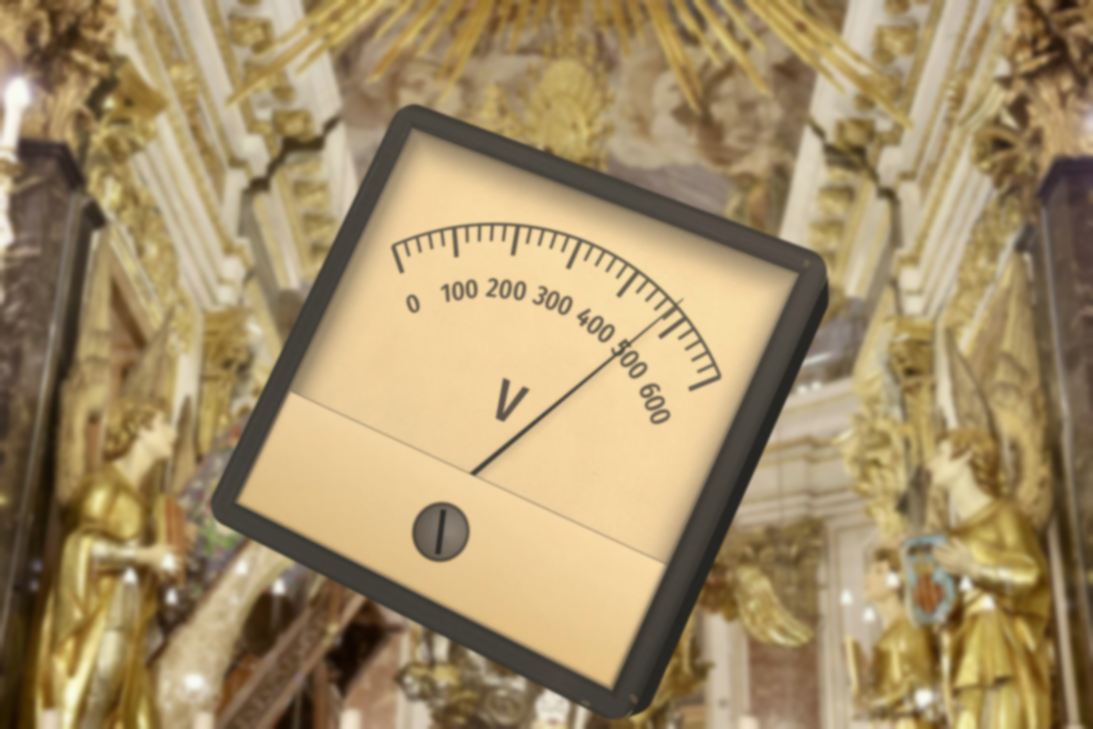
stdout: {"value": 480, "unit": "V"}
